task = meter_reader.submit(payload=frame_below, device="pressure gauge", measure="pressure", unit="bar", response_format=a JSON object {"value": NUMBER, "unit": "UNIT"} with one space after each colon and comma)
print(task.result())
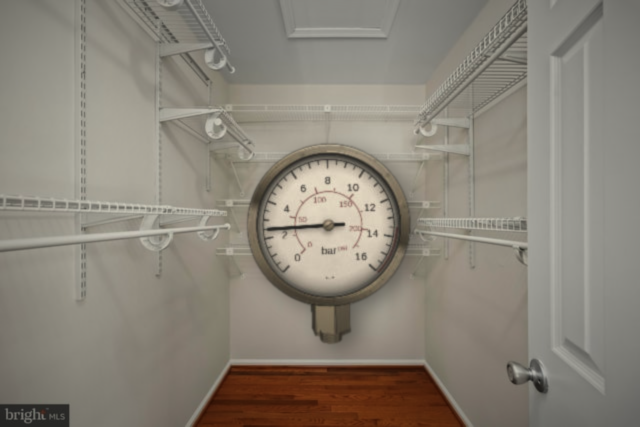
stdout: {"value": 2.5, "unit": "bar"}
